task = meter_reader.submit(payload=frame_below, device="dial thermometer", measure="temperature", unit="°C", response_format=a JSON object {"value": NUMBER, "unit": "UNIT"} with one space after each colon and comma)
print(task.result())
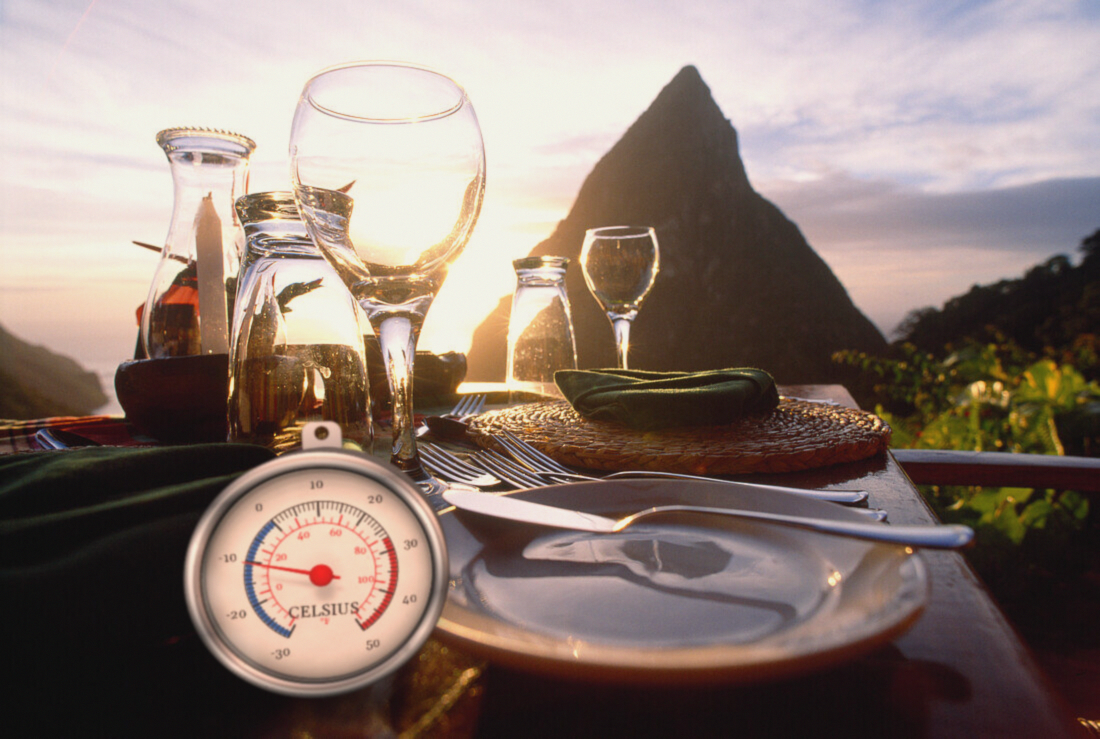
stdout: {"value": -10, "unit": "°C"}
